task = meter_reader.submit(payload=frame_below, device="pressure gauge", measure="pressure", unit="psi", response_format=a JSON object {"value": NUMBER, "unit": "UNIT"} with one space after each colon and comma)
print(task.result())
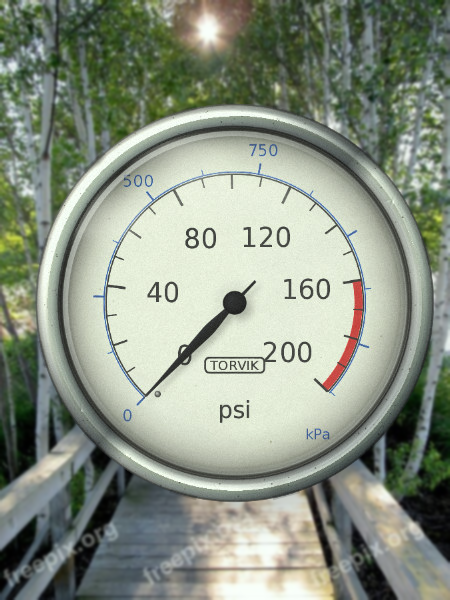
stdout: {"value": 0, "unit": "psi"}
